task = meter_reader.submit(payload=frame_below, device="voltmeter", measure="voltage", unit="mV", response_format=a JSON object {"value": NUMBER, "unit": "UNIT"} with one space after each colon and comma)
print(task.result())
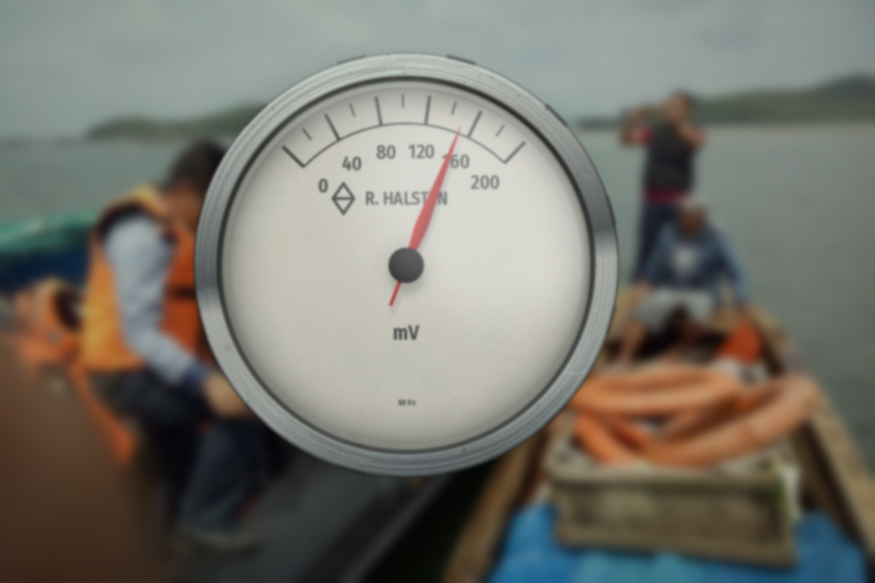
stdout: {"value": 150, "unit": "mV"}
